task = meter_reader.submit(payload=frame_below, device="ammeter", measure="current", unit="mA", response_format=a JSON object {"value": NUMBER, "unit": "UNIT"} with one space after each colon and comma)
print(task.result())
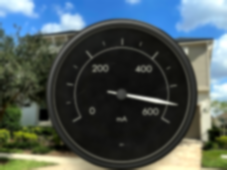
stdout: {"value": 550, "unit": "mA"}
